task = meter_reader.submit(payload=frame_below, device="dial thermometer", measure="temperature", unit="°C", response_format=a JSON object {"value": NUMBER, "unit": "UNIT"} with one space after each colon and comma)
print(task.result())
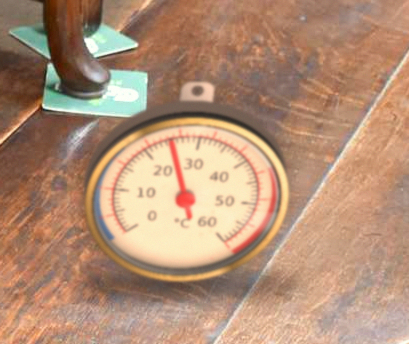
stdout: {"value": 25, "unit": "°C"}
